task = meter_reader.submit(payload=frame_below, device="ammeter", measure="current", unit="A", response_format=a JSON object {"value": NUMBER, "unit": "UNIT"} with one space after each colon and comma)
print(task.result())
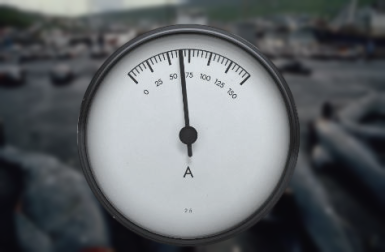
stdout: {"value": 65, "unit": "A"}
